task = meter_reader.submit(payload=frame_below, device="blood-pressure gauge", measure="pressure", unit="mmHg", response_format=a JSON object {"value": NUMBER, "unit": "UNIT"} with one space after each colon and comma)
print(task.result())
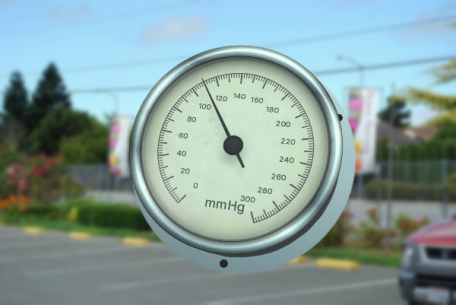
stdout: {"value": 110, "unit": "mmHg"}
